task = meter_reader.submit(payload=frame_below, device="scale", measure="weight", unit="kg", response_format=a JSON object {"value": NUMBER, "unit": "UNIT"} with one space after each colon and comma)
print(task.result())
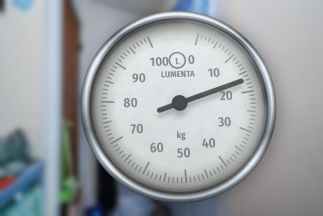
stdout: {"value": 17, "unit": "kg"}
